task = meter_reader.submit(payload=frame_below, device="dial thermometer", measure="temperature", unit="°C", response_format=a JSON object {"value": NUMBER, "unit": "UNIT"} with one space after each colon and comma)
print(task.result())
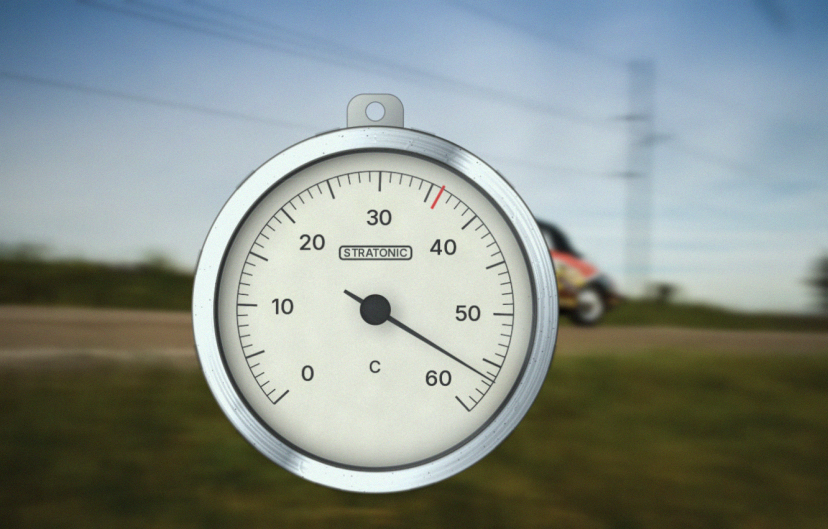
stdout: {"value": 56.5, "unit": "°C"}
